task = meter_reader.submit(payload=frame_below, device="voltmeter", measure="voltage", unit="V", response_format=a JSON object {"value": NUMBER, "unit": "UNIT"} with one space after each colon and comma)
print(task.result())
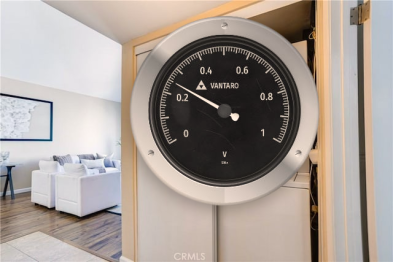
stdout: {"value": 0.25, "unit": "V"}
